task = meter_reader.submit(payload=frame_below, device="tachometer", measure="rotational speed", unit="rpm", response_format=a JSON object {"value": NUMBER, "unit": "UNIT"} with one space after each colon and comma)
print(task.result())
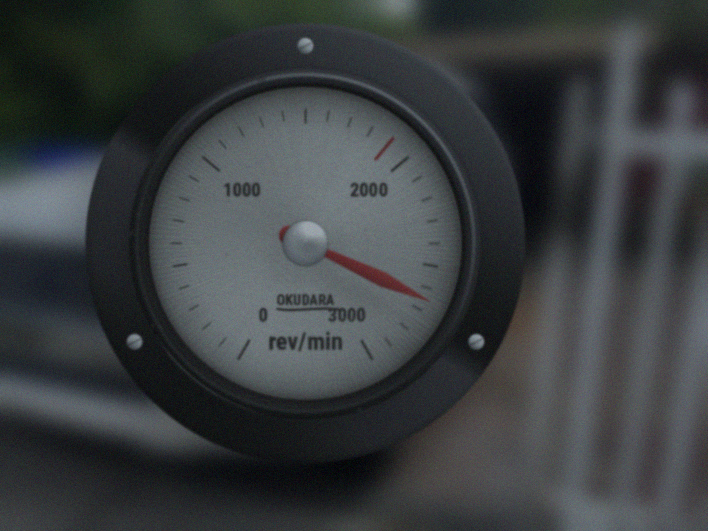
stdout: {"value": 2650, "unit": "rpm"}
